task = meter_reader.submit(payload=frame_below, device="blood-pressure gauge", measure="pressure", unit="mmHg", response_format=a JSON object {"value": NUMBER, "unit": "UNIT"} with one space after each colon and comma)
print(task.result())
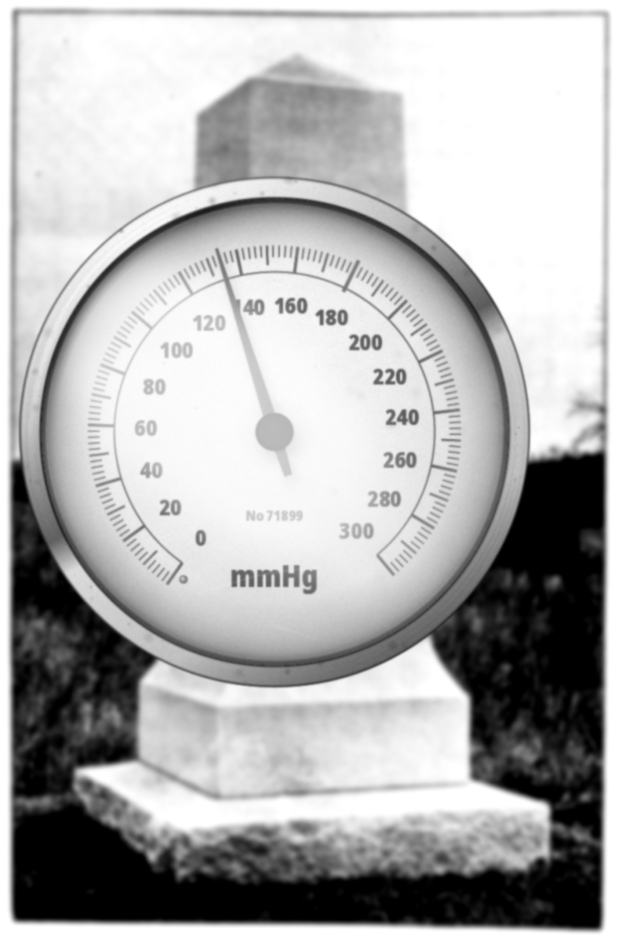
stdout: {"value": 134, "unit": "mmHg"}
